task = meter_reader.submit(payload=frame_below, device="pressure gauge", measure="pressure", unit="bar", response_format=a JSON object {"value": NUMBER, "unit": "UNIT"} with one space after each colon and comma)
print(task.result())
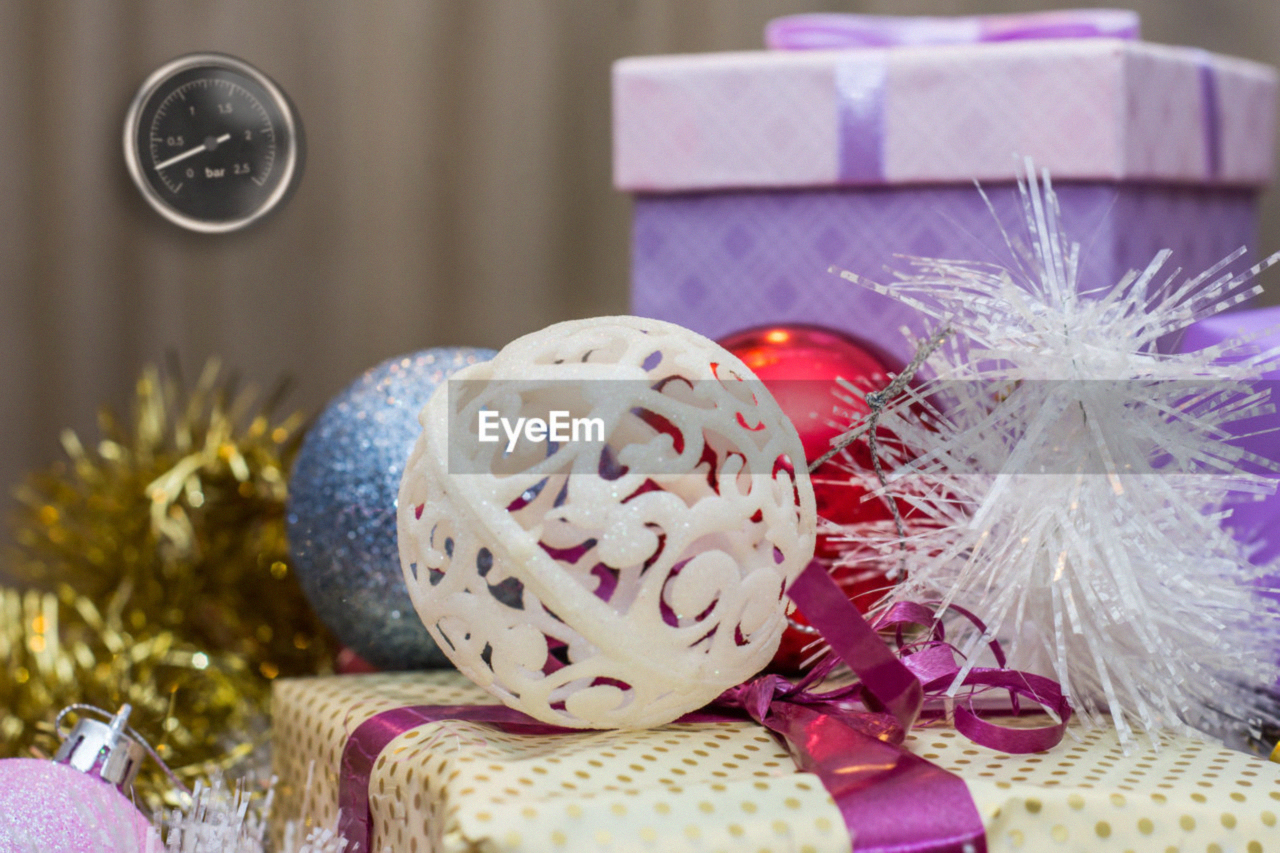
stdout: {"value": 0.25, "unit": "bar"}
